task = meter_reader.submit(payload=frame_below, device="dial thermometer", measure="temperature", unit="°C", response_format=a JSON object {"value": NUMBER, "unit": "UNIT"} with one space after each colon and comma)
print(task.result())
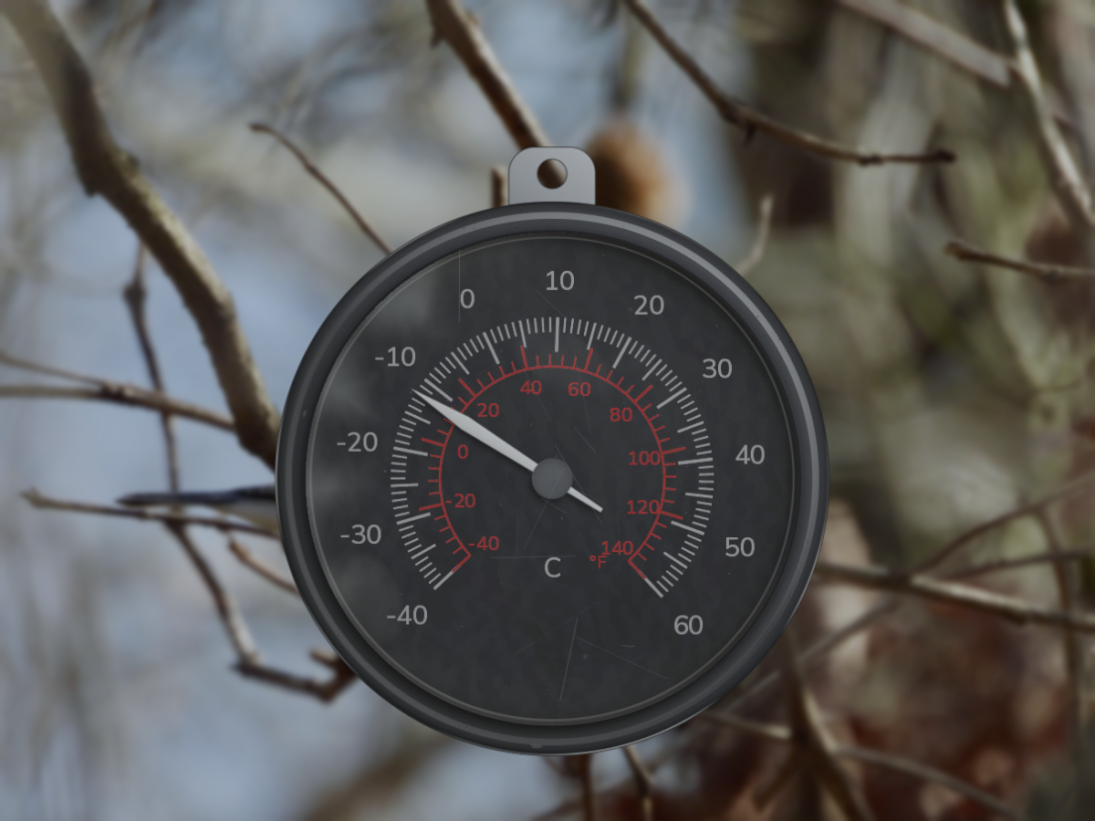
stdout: {"value": -12, "unit": "°C"}
